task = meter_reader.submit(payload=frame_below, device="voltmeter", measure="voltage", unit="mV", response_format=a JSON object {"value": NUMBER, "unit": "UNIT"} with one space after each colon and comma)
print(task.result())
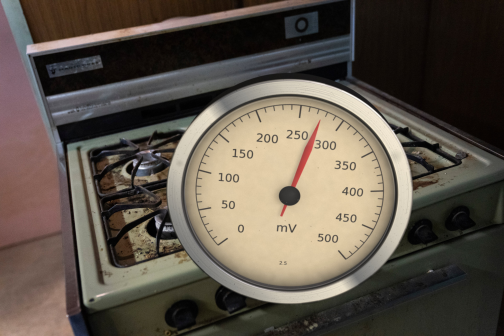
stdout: {"value": 275, "unit": "mV"}
